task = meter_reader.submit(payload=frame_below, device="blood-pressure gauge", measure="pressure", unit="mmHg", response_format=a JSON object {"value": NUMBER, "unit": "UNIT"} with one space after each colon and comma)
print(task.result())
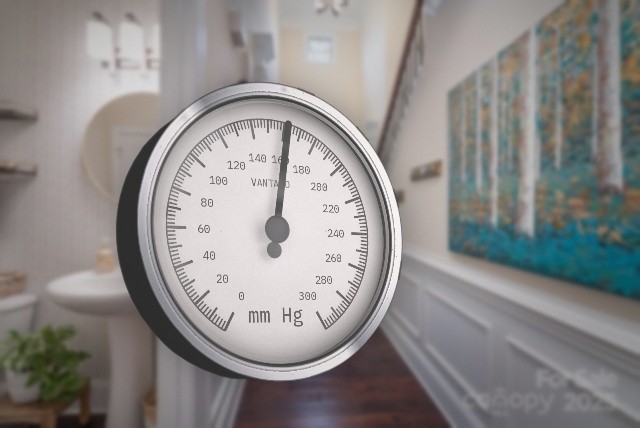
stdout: {"value": 160, "unit": "mmHg"}
